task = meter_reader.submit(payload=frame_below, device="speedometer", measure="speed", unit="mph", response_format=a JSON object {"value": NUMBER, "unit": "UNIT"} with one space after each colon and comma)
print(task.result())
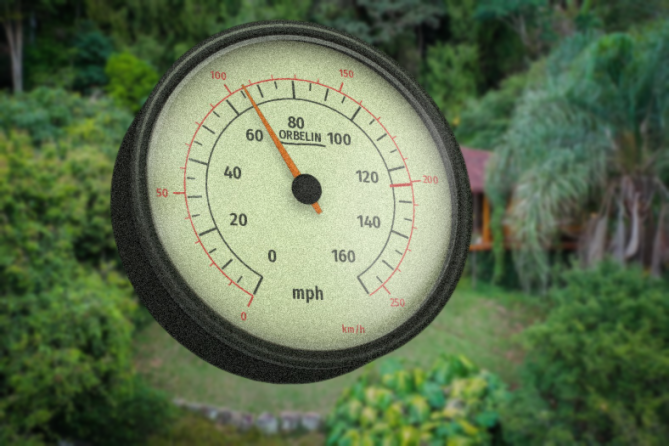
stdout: {"value": 65, "unit": "mph"}
